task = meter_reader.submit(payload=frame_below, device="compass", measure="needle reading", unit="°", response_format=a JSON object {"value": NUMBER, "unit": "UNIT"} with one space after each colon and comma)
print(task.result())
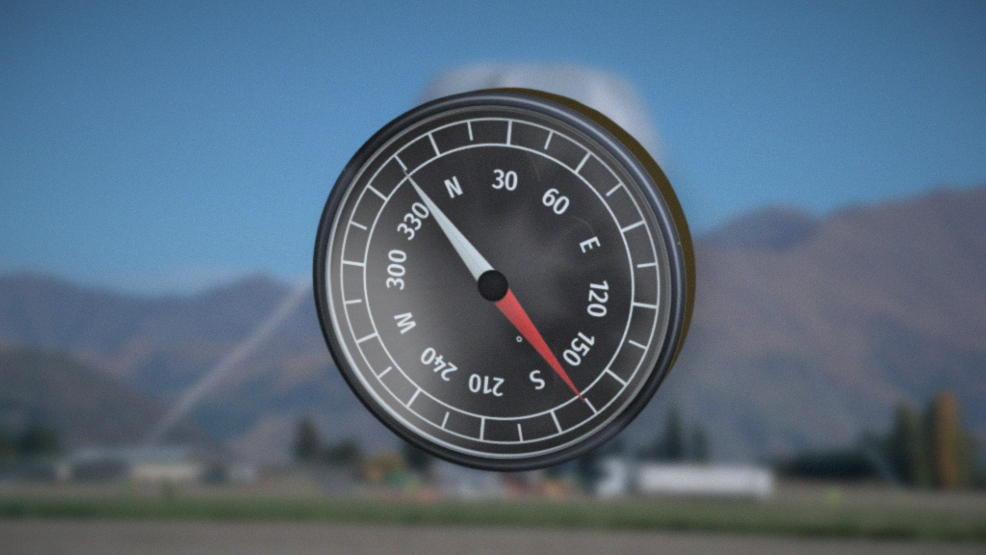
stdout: {"value": 165, "unit": "°"}
